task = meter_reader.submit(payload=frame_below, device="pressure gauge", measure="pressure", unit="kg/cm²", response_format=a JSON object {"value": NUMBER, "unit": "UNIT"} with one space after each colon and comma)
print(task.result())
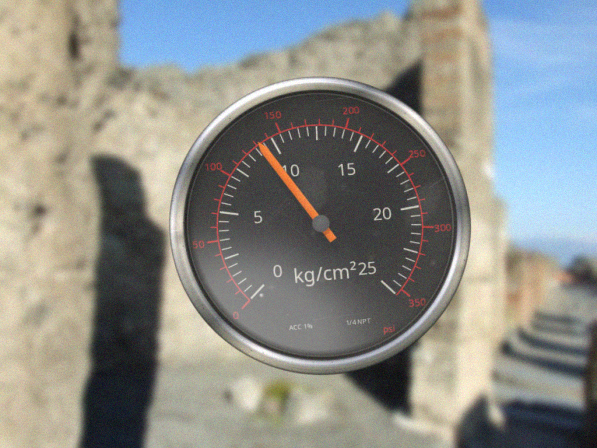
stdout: {"value": 9.25, "unit": "kg/cm²"}
